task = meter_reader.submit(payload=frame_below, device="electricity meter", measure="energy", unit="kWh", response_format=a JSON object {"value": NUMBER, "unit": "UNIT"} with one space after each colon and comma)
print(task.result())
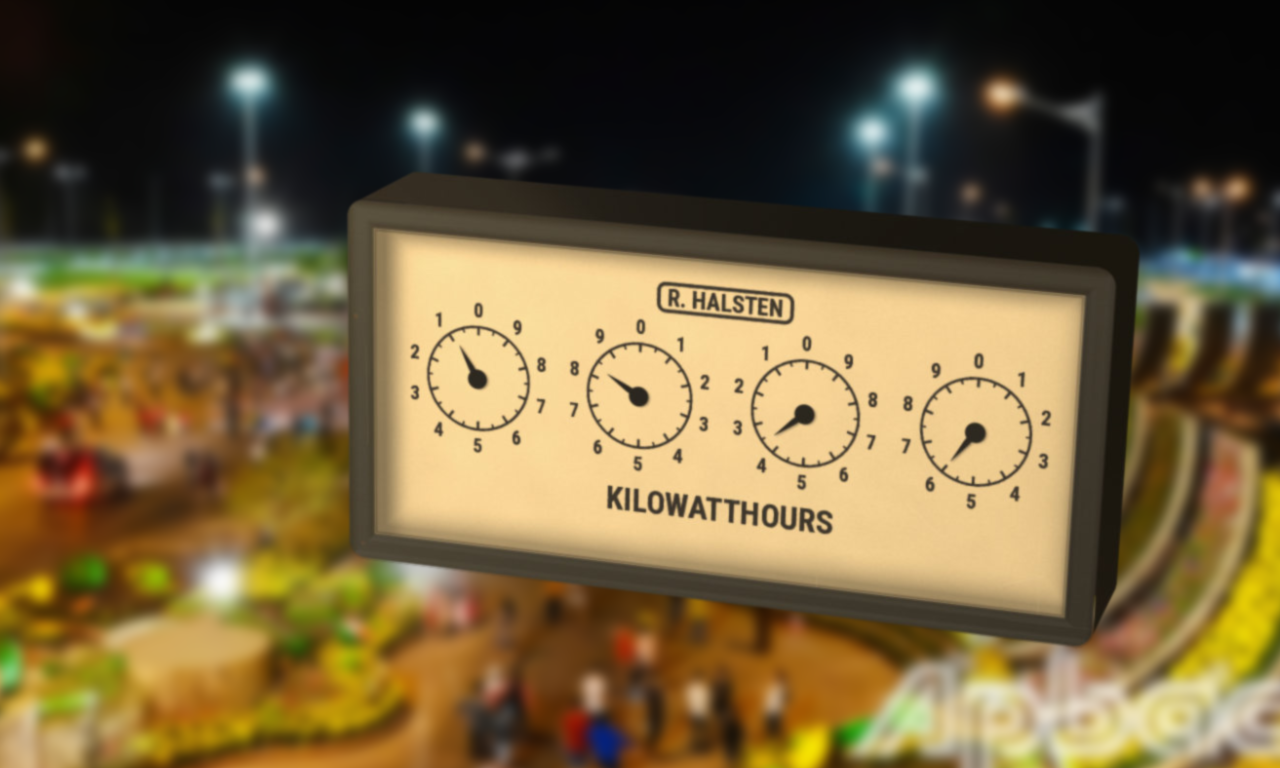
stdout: {"value": 836, "unit": "kWh"}
